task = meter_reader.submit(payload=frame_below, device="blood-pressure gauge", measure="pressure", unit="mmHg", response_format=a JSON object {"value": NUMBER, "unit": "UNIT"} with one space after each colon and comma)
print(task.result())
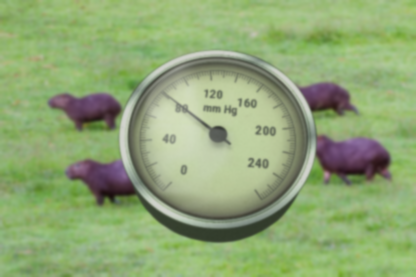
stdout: {"value": 80, "unit": "mmHg"}
